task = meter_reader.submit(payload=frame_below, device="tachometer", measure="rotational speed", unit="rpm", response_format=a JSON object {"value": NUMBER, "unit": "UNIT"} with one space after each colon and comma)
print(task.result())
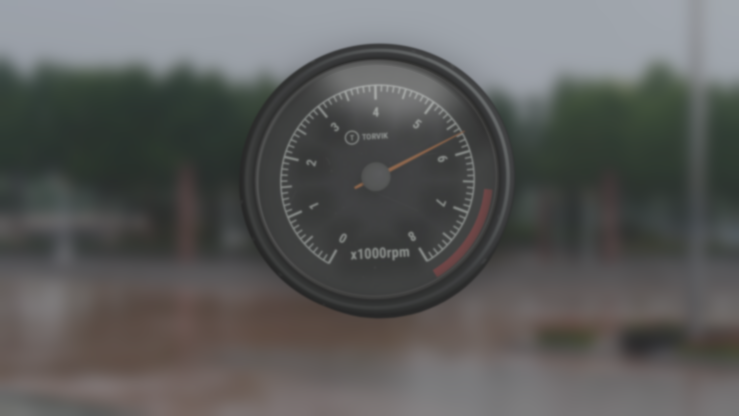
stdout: {"value": 5700, "unit": "rpm"}
